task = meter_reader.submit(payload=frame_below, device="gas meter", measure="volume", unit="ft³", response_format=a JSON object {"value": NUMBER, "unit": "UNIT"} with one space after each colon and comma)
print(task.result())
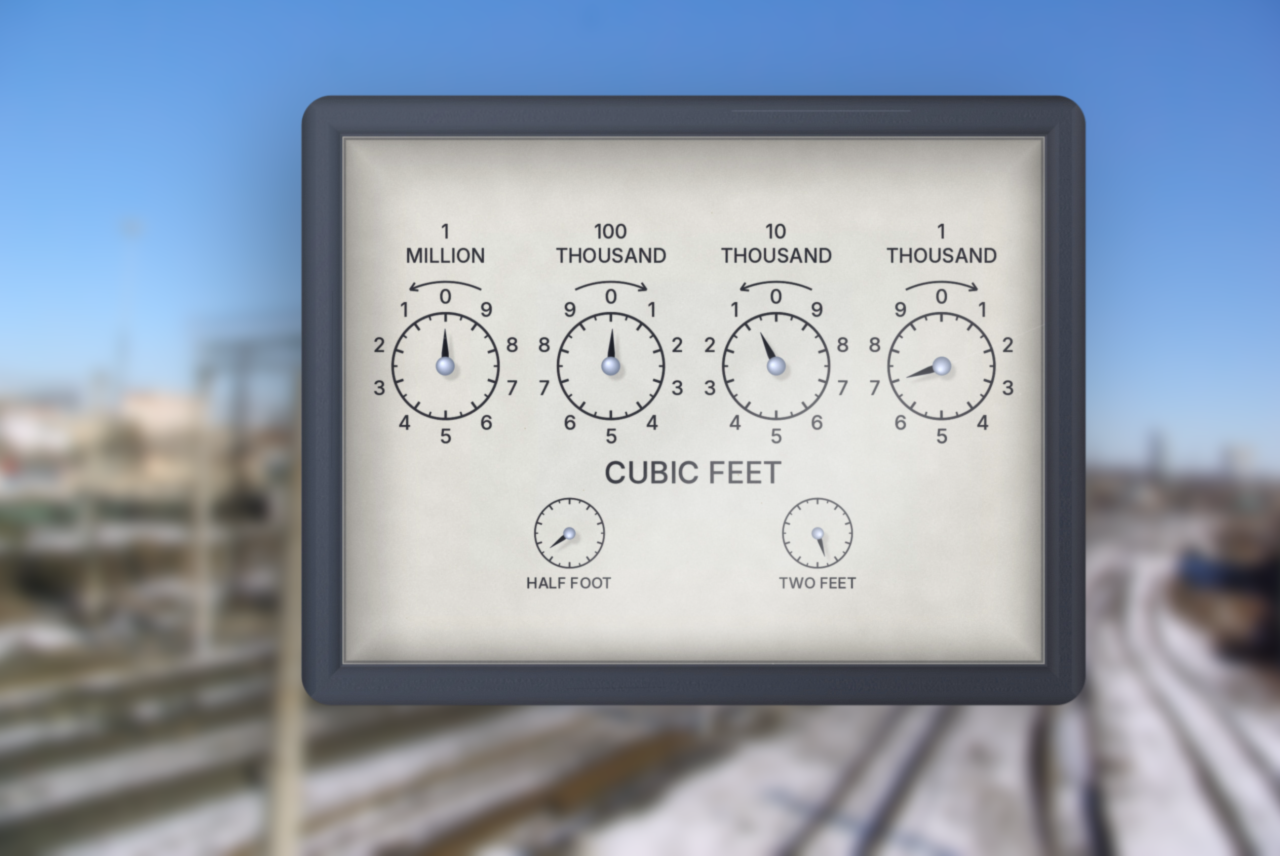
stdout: {"value": 700, "unit": "ft³"}
